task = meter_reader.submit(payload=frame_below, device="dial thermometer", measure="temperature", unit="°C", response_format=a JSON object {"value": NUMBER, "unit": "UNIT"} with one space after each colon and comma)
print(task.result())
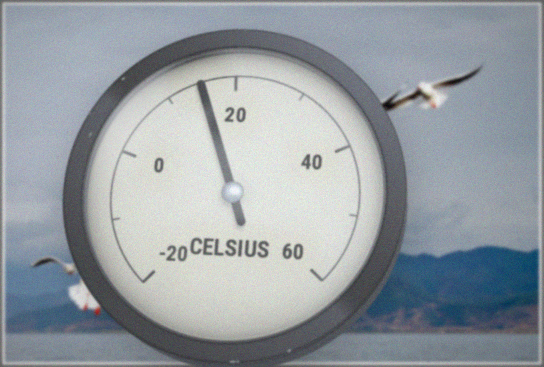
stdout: {"value": 15, "unit": "°C"}
